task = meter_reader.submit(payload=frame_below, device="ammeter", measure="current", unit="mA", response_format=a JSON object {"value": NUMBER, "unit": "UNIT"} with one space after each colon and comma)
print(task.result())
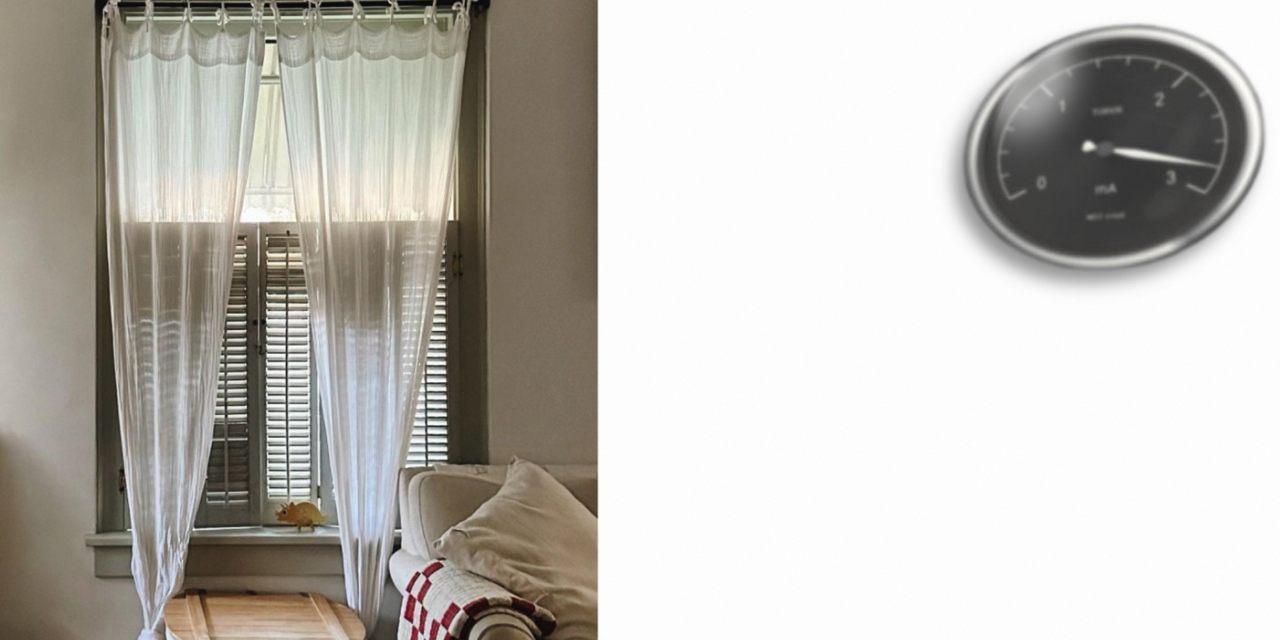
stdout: {"value": 2.8, "unit": "mA"}
